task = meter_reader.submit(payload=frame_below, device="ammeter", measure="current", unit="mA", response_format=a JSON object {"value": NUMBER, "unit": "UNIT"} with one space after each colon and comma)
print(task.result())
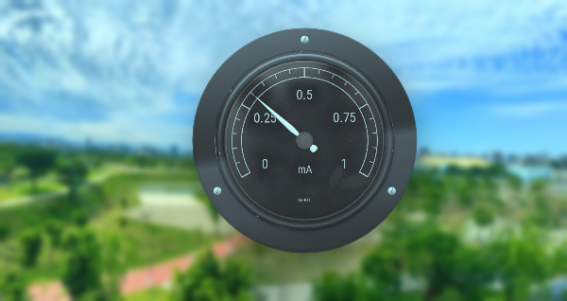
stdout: {"value": 0.3, "unit": "mA"}
